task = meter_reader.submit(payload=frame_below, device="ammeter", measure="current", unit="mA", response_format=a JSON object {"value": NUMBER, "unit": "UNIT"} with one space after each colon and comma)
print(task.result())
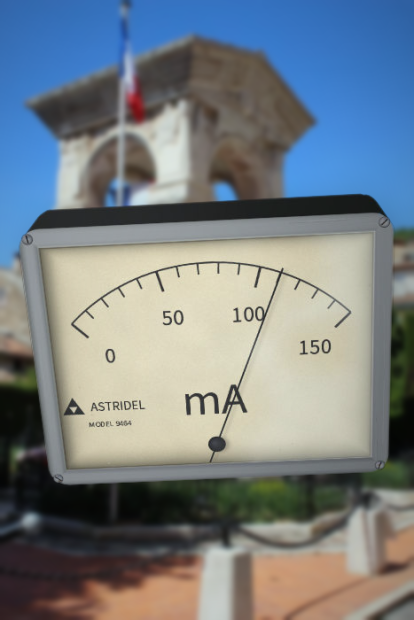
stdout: {"value": 110, "unit": "mA"}
